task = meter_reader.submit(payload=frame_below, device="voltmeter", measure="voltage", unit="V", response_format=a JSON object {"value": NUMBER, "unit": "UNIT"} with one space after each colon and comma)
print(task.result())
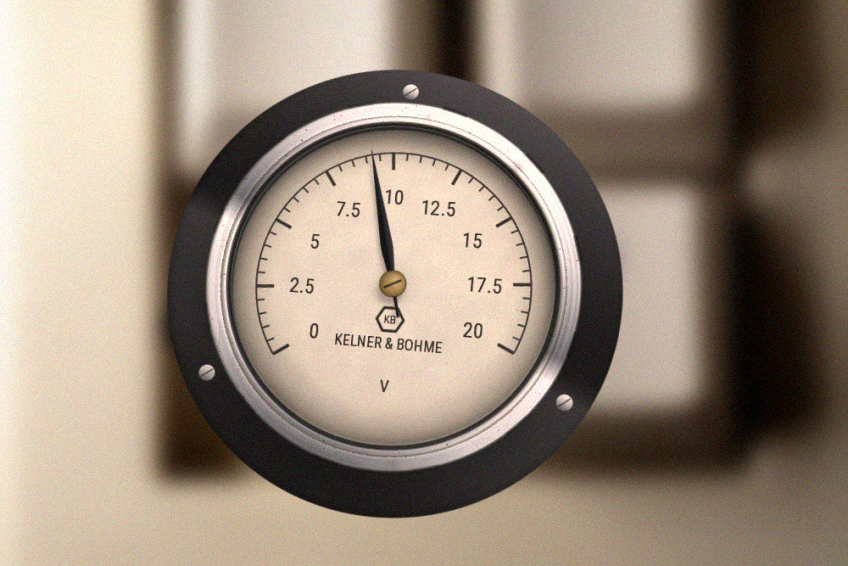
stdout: {"value": 9.25, "unit": "V"}
